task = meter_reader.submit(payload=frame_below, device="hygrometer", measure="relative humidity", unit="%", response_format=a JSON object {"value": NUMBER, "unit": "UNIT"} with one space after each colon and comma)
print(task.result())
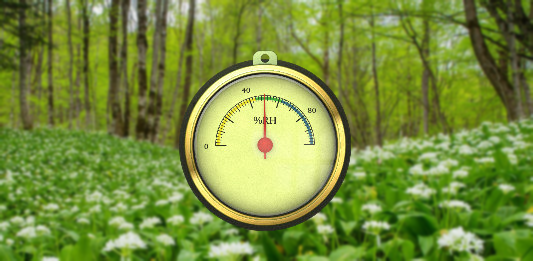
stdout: {"value": 50, "unit": "%"}
